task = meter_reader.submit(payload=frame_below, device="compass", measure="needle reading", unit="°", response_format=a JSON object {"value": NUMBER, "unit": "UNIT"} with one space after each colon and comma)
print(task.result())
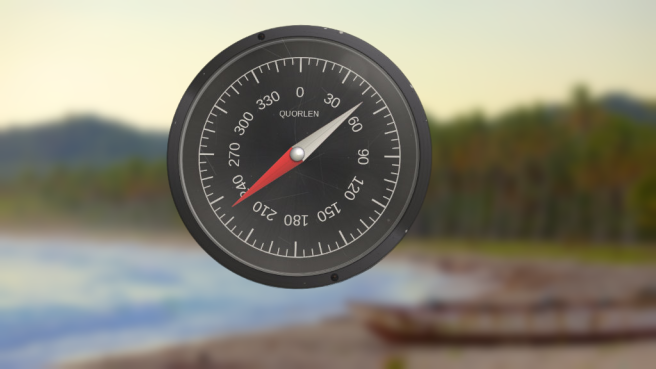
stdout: {"value": 230, "unit": "°"}
